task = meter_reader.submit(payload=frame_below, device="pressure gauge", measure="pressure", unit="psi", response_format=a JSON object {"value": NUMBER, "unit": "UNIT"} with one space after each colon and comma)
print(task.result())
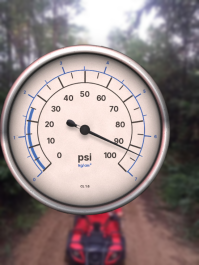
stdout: {"value": 92.5, "unit": "psi"}
